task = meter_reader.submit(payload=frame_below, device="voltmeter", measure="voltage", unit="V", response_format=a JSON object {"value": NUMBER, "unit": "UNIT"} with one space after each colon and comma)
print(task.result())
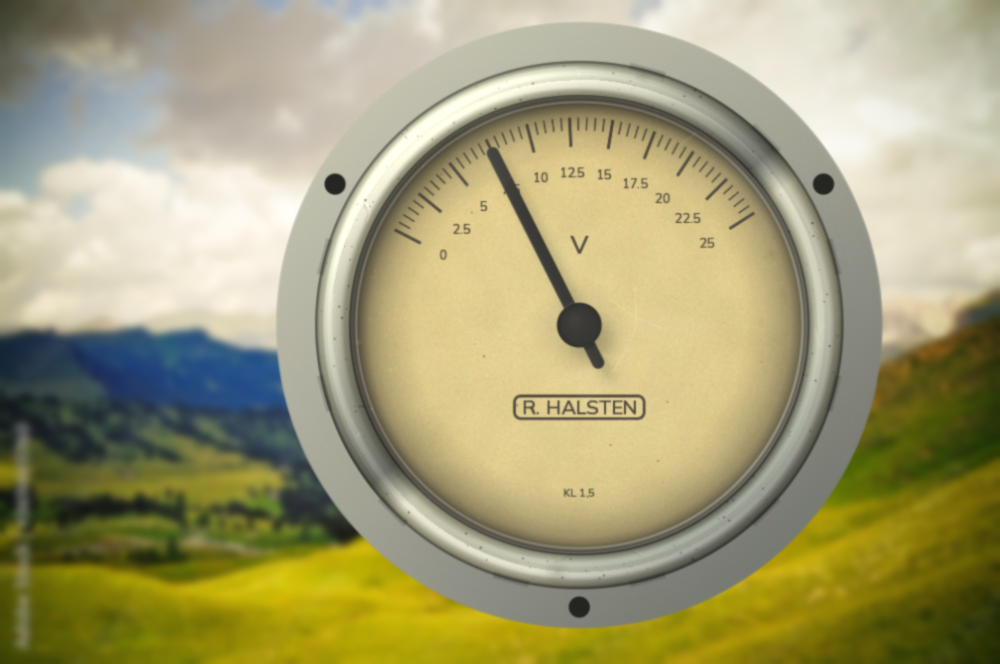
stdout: {"value": 7.5, "unit": "V"}
